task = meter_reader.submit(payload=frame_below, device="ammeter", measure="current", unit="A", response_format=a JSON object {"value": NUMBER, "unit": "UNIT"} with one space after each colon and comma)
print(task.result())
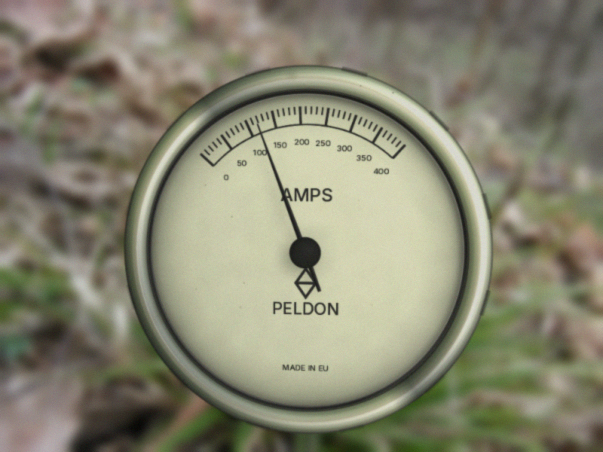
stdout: {"value": 120, "unit": "A"}
